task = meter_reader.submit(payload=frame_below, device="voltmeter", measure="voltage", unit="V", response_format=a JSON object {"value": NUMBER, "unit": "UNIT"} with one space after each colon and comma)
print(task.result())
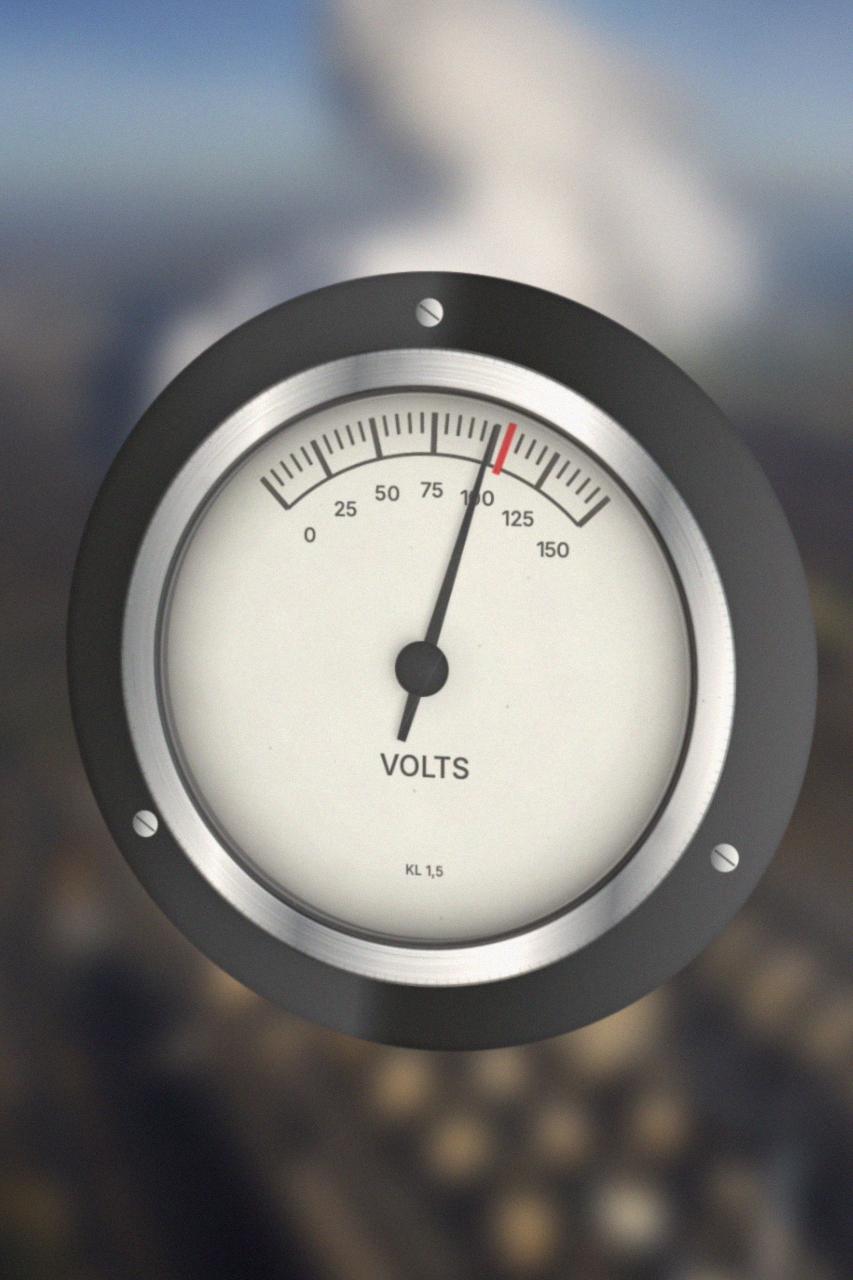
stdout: {"value": 100, "unit": "V"}
